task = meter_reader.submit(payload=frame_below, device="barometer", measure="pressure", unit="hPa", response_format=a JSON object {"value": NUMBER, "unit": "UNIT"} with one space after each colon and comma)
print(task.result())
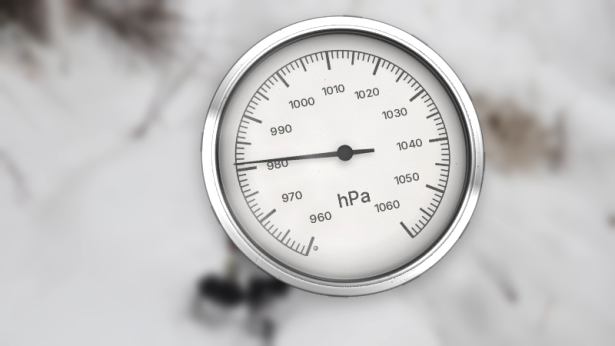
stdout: {"value": 981, "unit": "hPa"}
